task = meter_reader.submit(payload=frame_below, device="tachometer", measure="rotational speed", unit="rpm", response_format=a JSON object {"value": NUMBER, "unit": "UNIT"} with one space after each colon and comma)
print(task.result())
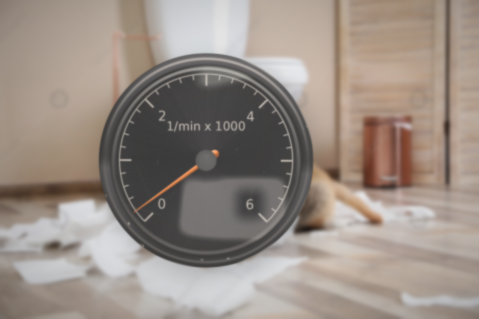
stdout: {"value": 200, "unit": "rpm"}
